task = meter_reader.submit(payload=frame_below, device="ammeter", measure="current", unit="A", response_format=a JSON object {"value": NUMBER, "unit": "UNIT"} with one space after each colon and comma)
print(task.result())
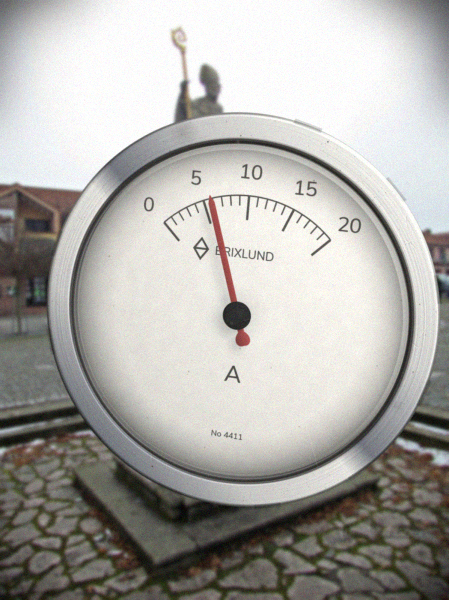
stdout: {"value": 6, "unit": "A"}
